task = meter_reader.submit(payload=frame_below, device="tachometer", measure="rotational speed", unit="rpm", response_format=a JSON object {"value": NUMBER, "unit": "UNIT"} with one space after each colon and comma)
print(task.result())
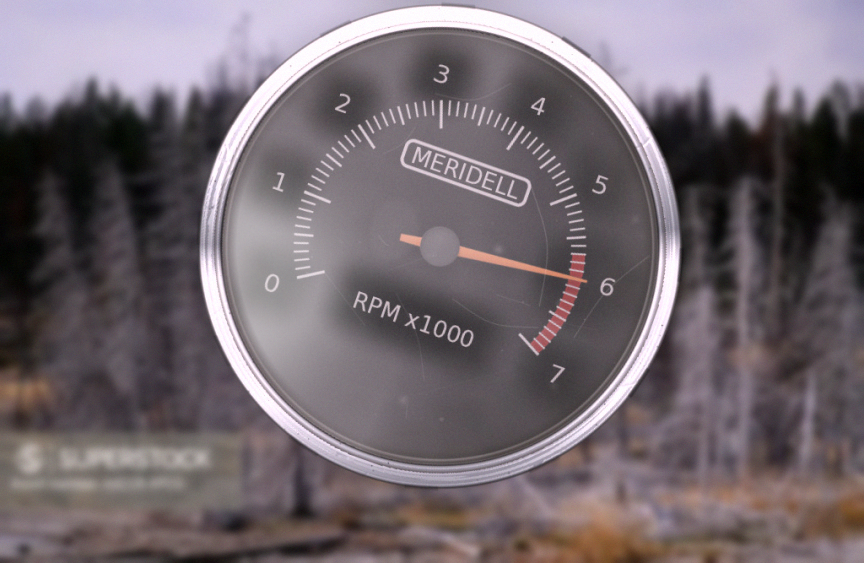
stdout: {"value": 6000, "unit": "rpm"}
